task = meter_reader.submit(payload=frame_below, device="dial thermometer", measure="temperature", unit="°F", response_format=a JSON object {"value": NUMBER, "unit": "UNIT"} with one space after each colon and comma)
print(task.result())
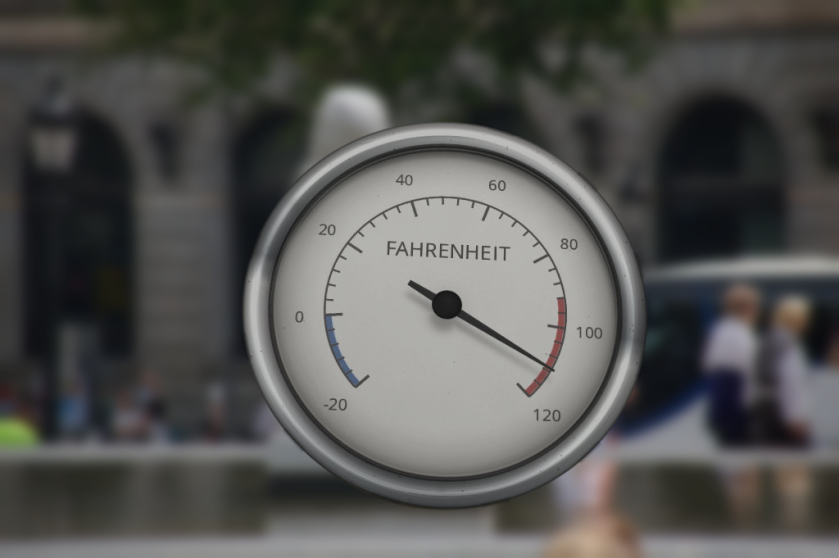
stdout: {"value": 112, "unit": "°F"}
